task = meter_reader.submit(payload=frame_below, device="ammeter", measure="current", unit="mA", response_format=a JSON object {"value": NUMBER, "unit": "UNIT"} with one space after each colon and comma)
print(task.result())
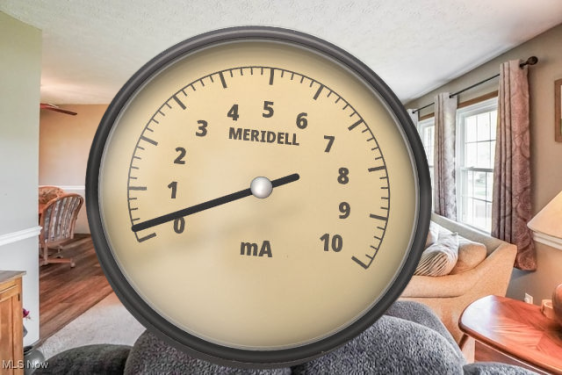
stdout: {"value": 0.2, "unit": "mA"}
